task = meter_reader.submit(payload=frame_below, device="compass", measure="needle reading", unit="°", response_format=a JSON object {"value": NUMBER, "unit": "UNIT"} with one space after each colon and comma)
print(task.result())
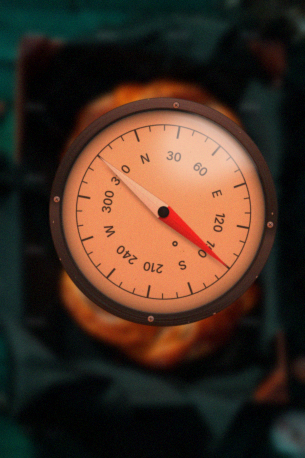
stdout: {"value": 150, "unit": "°"}
